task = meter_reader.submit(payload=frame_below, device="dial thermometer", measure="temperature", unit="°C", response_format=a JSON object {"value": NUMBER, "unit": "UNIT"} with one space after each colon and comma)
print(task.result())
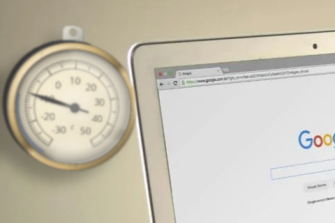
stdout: {"value": -10, "unit": "°C"}
